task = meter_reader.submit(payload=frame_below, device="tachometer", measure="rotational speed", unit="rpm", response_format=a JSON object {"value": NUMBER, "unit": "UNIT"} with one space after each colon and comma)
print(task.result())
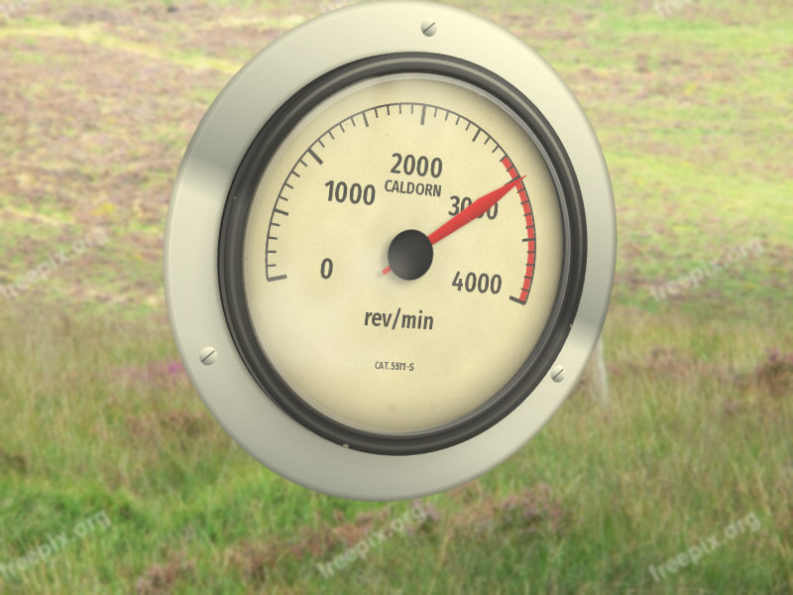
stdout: {"value": 3000, "unit": "rpm"}
